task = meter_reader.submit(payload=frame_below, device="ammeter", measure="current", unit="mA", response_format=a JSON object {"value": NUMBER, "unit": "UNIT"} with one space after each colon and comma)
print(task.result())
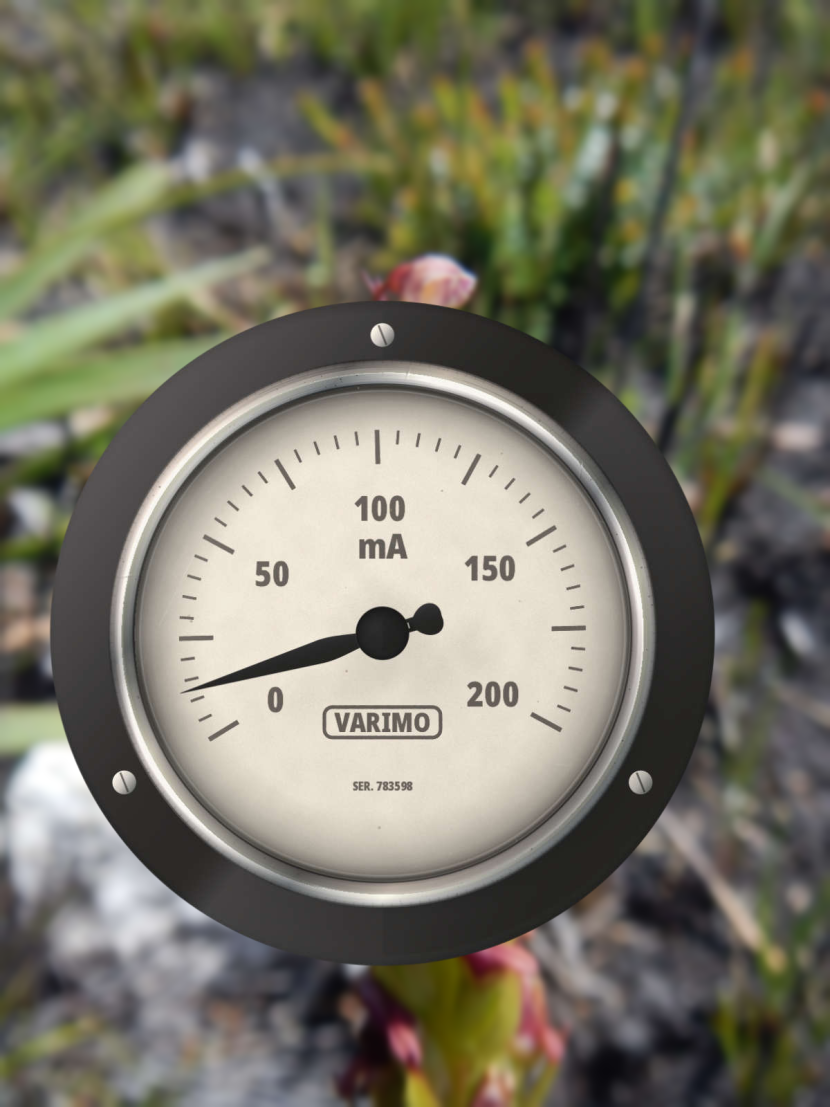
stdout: {"value": 12.5, "unit": "mA"}
